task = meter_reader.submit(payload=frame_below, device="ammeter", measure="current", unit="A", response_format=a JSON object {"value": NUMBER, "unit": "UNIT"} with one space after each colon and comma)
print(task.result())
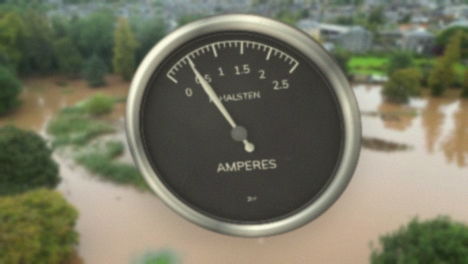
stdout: {"value": 0.5, "unit": "A"}
